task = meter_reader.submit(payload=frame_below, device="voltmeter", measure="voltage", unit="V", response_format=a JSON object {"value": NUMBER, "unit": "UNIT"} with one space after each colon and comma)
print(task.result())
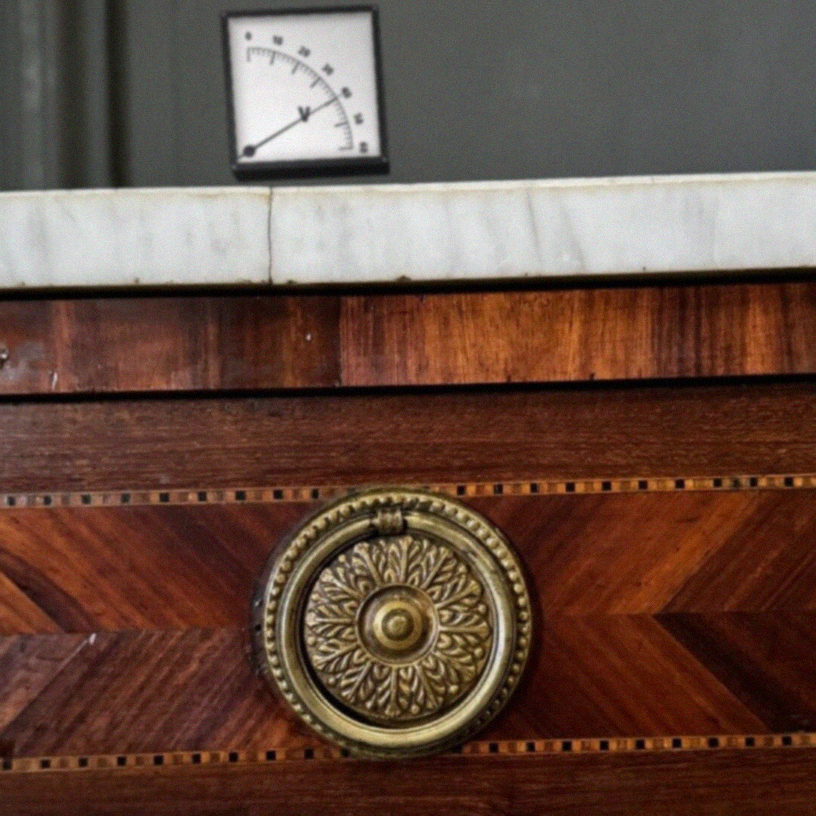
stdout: {"value": 40, "unit": "V"}
